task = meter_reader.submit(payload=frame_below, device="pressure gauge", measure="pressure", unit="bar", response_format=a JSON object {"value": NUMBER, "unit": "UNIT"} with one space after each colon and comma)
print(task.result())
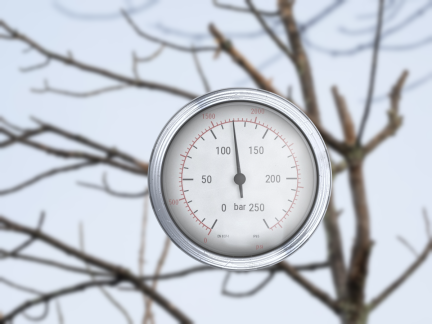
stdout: {"value": 120, "unit": "bar"}
